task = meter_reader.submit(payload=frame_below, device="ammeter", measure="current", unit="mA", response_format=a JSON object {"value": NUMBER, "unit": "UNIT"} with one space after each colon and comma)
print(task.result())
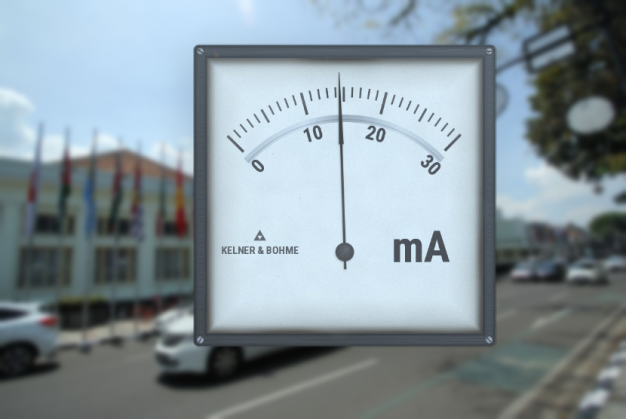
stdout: {"value": 14.5, "unit": "mA"}
